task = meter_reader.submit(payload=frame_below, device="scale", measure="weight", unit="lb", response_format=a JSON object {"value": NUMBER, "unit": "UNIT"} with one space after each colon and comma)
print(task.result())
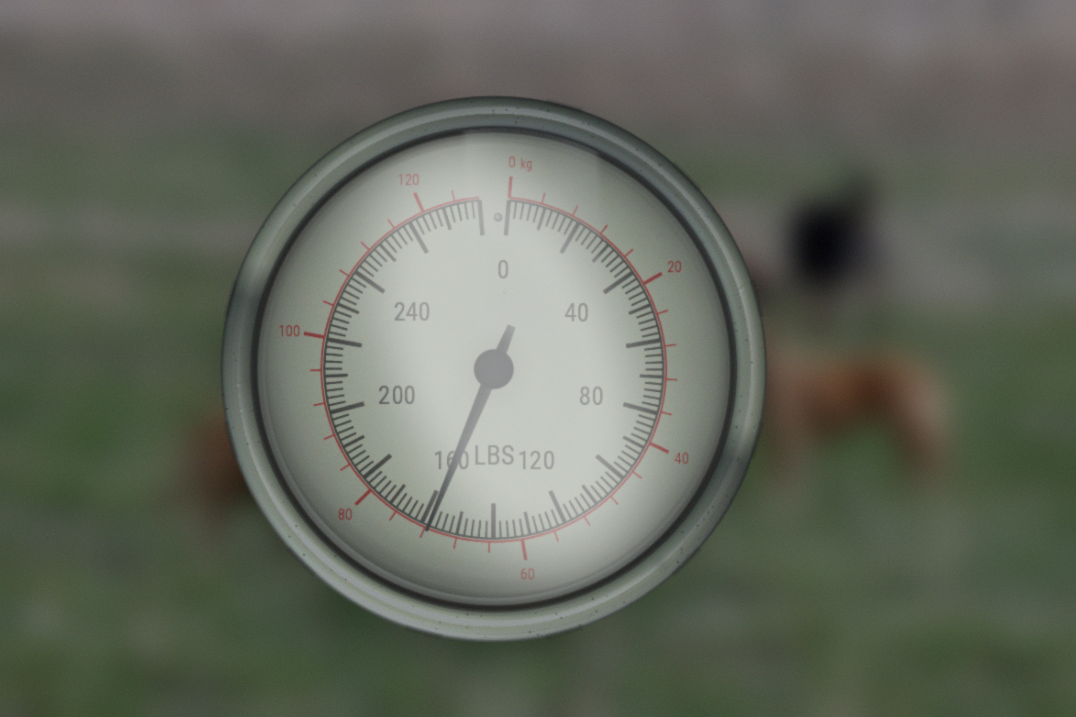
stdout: {"value": 158, "unit": "lb"}
